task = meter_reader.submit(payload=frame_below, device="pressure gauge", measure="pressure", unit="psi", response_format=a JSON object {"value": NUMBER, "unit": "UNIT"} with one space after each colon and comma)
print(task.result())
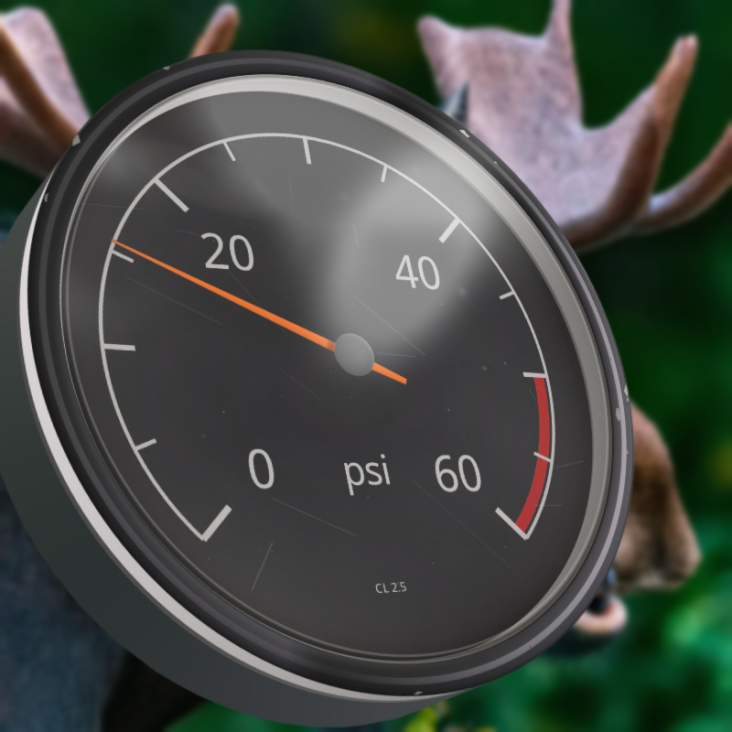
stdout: {"value": 15, "unit": "psi"}
